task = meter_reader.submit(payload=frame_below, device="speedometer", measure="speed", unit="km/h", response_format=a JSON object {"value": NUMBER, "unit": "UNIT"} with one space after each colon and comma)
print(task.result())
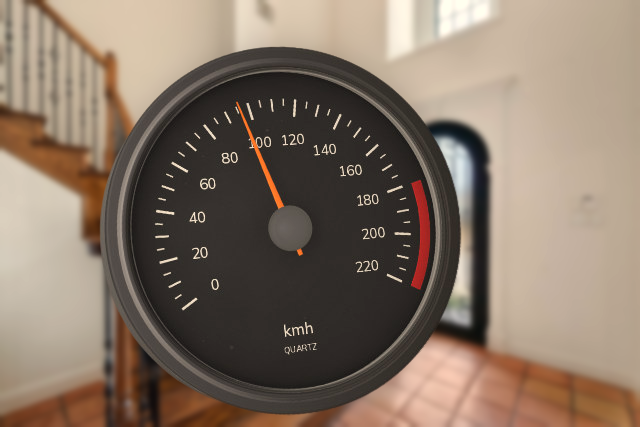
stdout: {"value": 95, "unit": "km/h"}
